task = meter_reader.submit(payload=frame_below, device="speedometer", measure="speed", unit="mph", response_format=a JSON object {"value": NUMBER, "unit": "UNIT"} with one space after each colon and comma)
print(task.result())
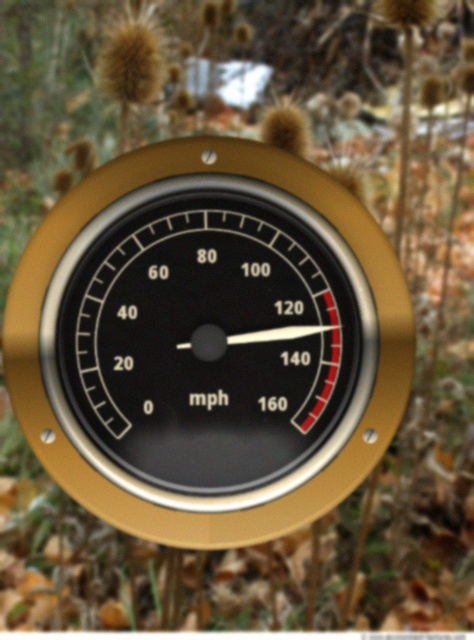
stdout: {"value": 130, "unit": "mph"}
